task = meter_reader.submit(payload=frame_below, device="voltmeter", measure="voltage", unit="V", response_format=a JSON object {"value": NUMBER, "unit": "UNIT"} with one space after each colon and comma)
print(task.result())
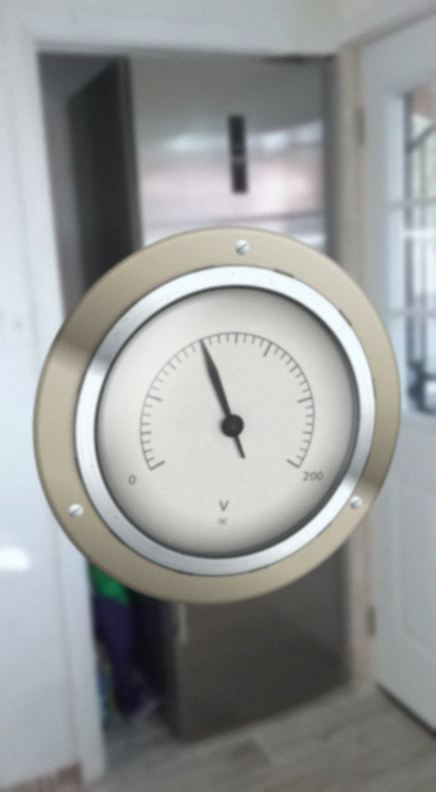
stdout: {"value": 80, "unit": "V"}
